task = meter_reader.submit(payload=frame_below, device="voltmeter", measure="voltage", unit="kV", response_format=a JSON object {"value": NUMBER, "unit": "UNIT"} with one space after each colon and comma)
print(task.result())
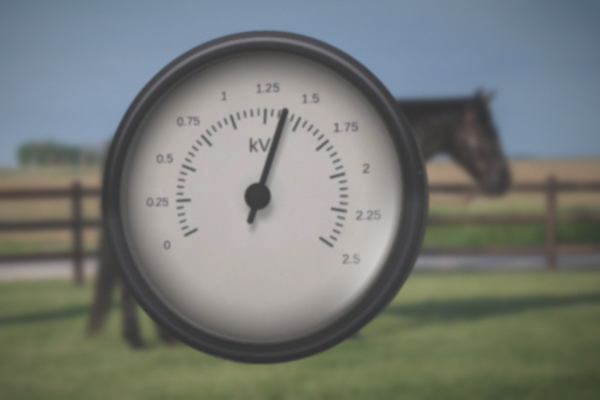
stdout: {"value": 1.4, "unit": "kV"}
